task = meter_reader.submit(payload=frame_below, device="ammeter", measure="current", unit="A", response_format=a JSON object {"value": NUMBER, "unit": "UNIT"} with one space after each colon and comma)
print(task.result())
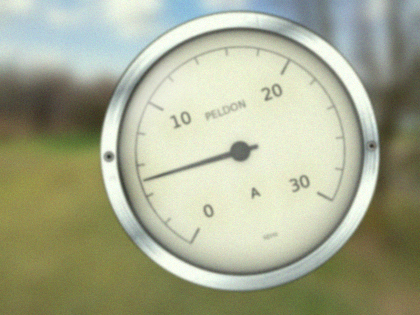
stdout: {"value": 5, "unit": "A"}
